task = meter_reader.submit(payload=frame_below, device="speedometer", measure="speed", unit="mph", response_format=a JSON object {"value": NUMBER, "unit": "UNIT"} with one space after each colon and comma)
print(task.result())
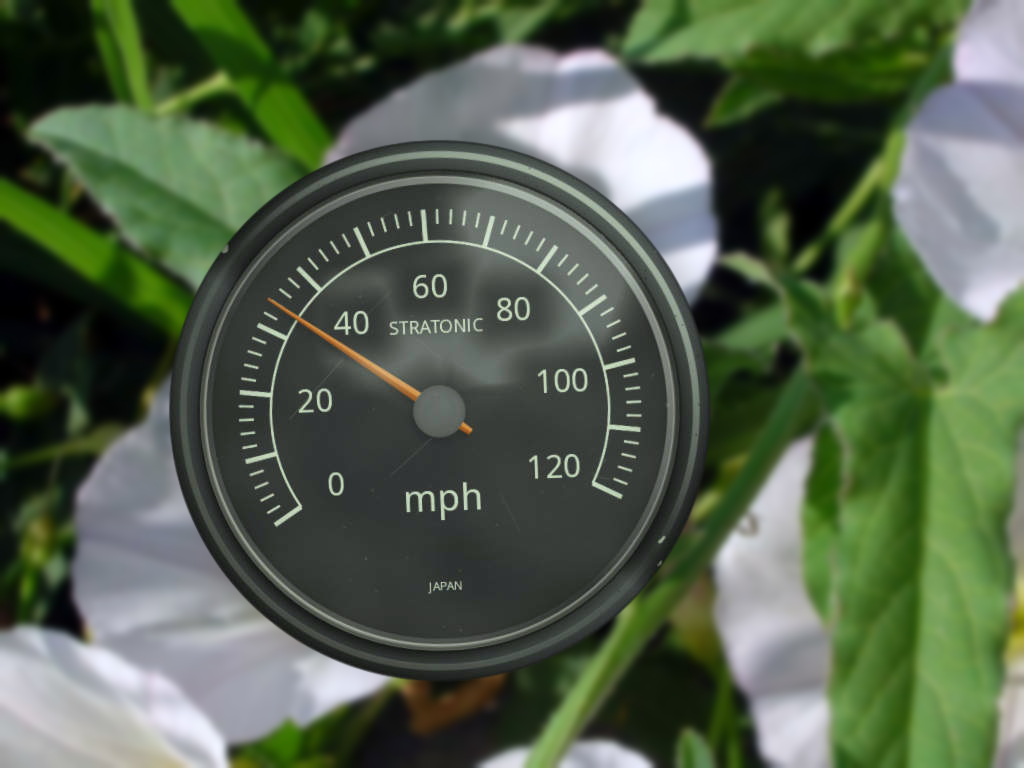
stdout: {"value": 34, "unit": "mph"}
